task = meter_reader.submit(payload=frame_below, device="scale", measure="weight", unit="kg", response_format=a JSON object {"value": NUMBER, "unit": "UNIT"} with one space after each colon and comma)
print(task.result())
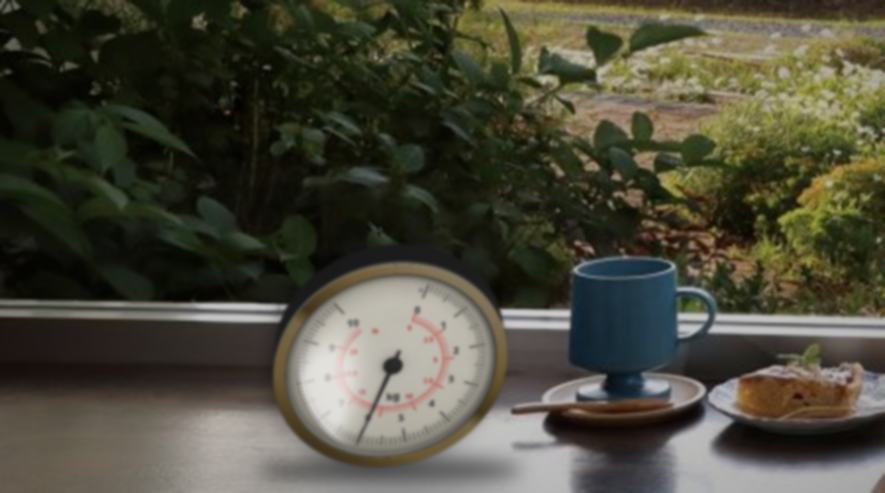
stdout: {"value": 6, "unit": "kg"}
